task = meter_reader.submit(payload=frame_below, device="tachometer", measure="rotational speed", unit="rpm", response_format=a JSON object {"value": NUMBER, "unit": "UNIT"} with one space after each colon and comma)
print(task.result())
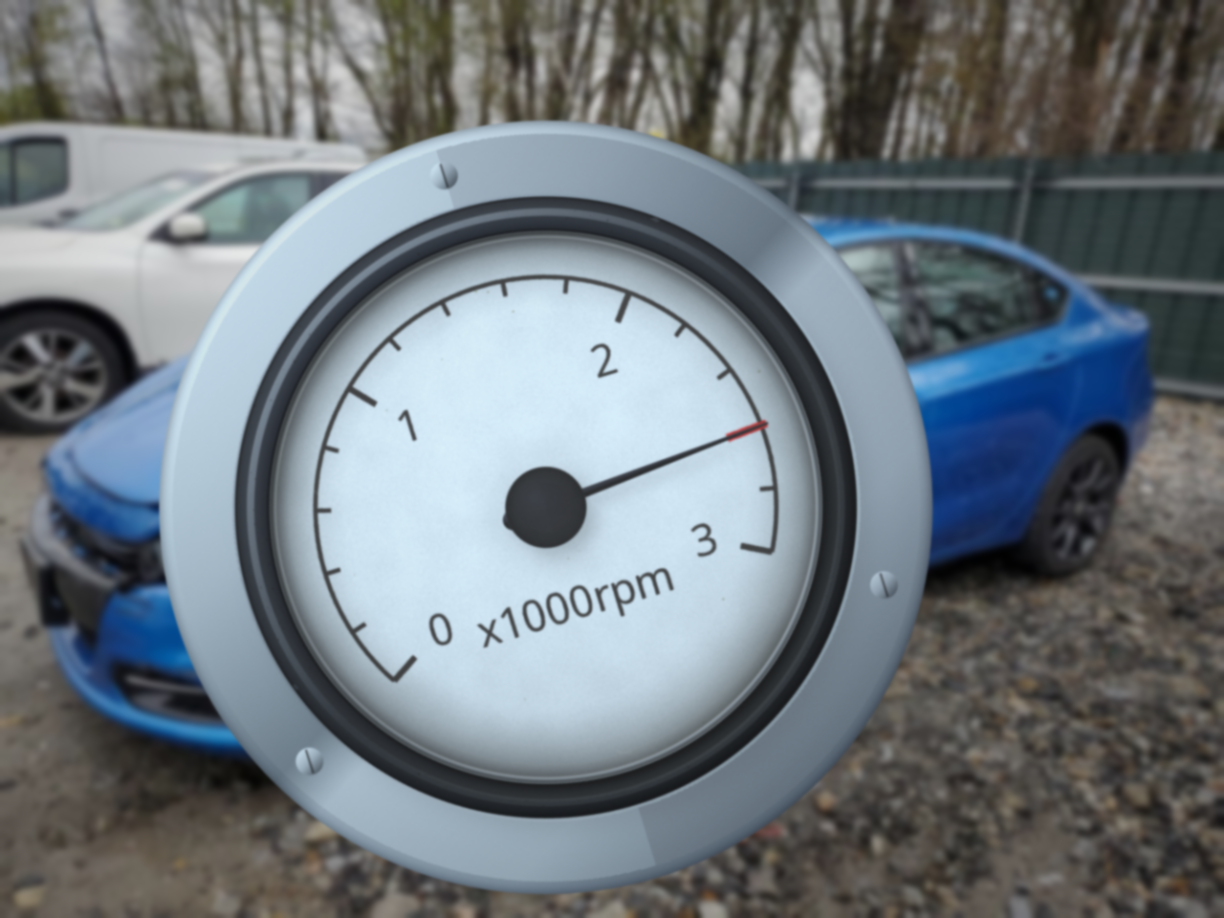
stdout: {"value": 2600, "unit": "rpm"}
